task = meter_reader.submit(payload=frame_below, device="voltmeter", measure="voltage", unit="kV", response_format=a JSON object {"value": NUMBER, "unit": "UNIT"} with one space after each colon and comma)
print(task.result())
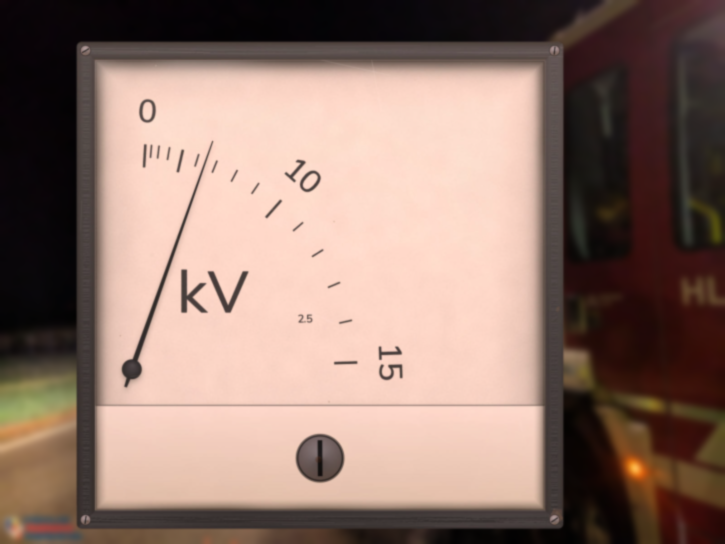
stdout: {"value": 6.5, "unit": "kV"}
